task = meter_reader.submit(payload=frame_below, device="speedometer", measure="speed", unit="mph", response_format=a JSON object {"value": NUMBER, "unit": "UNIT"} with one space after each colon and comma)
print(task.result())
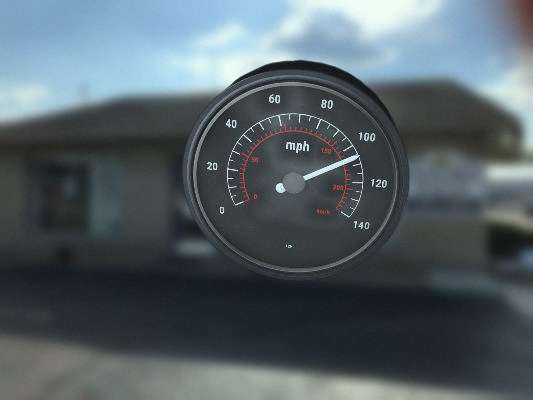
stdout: {"value": 105, "unit": "mph"}
